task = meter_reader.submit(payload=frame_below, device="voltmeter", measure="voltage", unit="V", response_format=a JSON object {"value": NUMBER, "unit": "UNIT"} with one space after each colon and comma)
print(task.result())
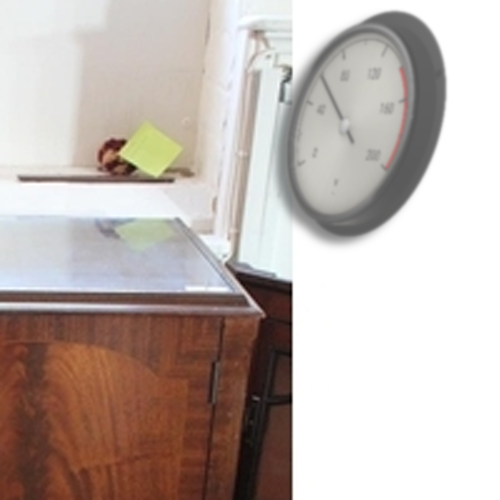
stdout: {"value": 60, "unit": "V"}
